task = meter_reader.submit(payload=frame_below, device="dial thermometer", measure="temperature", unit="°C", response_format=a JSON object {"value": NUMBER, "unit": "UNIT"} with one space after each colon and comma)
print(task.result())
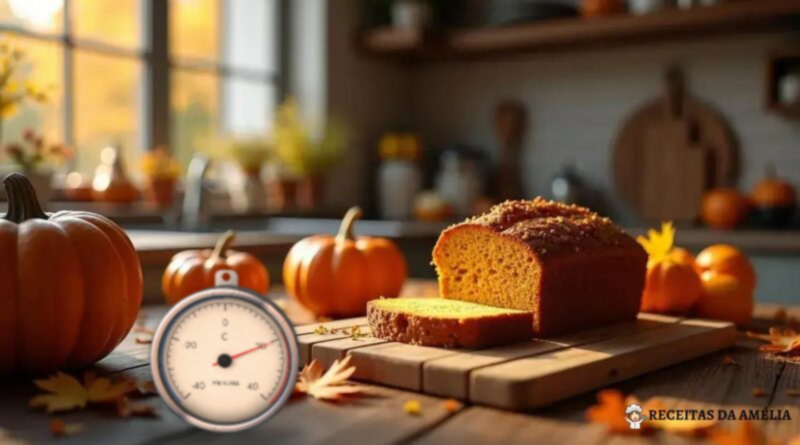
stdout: {"value": 20, "unit": "°C"}
